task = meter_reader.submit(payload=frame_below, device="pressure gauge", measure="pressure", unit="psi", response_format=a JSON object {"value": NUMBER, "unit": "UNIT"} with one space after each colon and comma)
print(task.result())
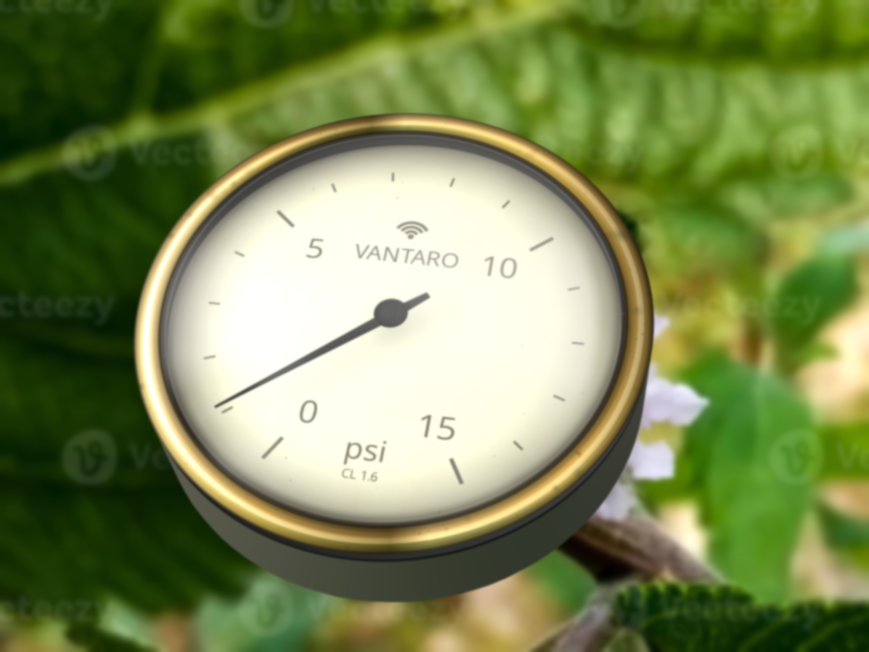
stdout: {"value": 1, "unit": "psi"}
